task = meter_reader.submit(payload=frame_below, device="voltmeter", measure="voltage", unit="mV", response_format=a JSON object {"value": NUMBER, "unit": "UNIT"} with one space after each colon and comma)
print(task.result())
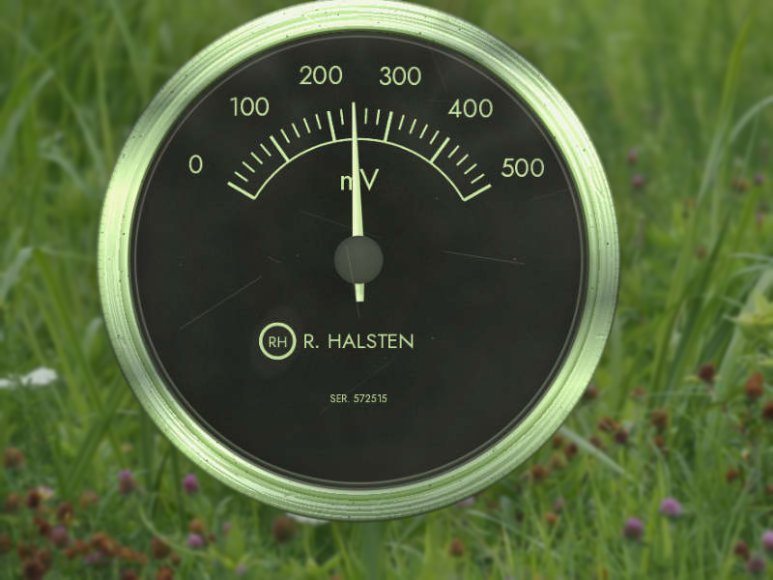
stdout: {"value": 240, "unit": "mV"}
